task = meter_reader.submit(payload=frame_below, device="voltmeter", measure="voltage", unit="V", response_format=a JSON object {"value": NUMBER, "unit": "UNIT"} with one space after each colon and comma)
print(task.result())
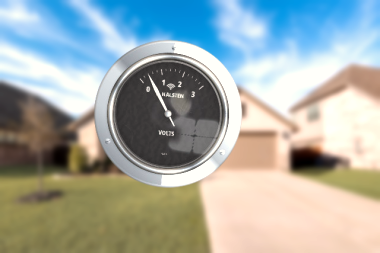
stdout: {"value": 0.4, "unit": "V"}
